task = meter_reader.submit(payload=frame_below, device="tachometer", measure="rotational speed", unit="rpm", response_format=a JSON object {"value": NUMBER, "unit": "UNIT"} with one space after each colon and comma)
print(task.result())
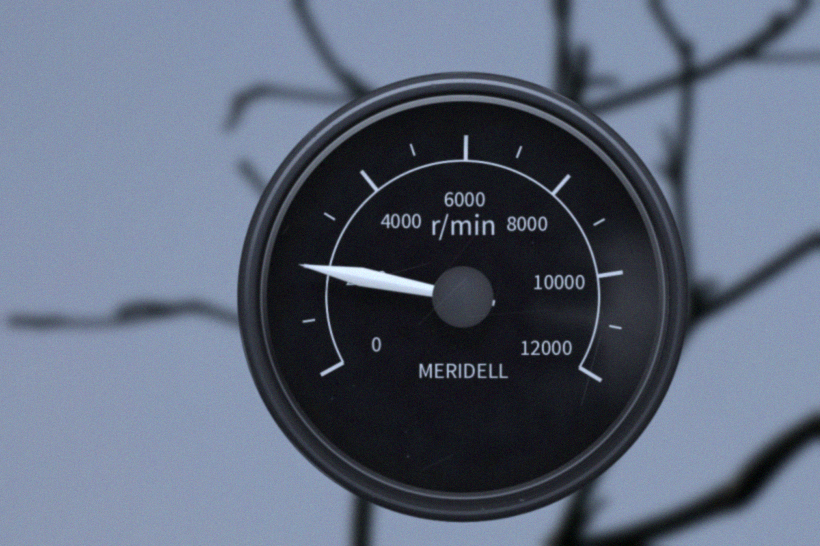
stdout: {"value": 2000, "unit": "rpm"}
